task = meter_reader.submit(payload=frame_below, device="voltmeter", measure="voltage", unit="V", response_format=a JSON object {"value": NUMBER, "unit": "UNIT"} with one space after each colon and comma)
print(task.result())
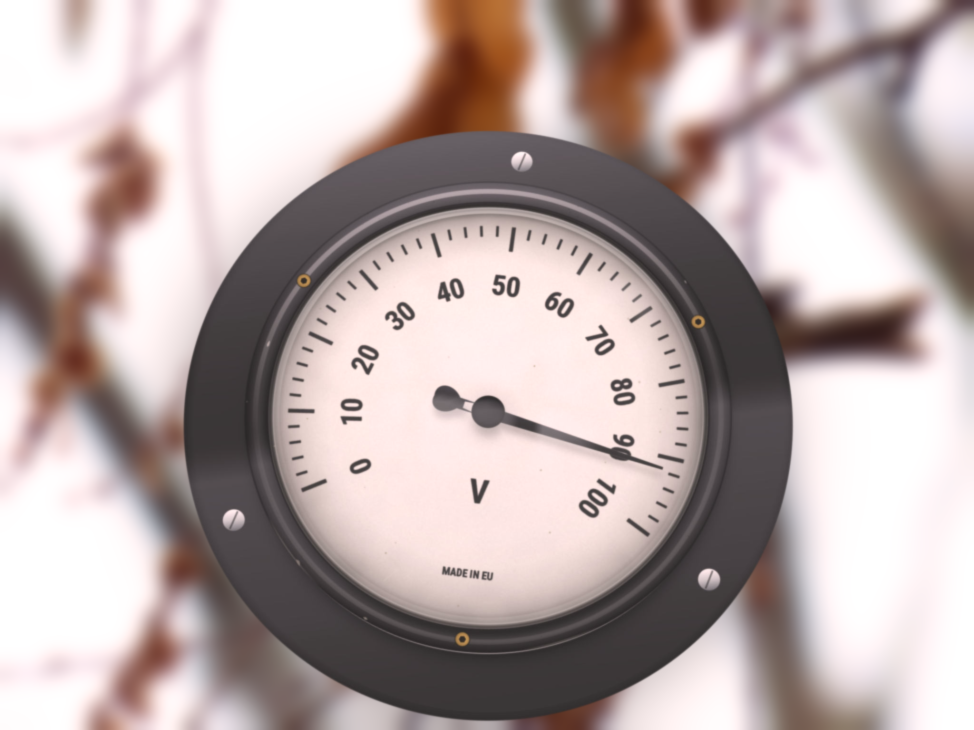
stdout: {"value": 92, "unit": "V"}
